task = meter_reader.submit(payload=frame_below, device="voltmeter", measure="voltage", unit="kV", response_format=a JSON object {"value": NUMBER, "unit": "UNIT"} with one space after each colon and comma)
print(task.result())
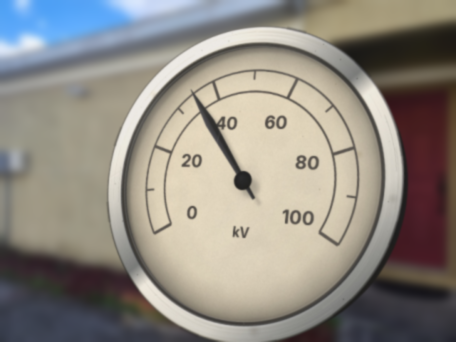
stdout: {"value": 35, "unit": "kV"}
